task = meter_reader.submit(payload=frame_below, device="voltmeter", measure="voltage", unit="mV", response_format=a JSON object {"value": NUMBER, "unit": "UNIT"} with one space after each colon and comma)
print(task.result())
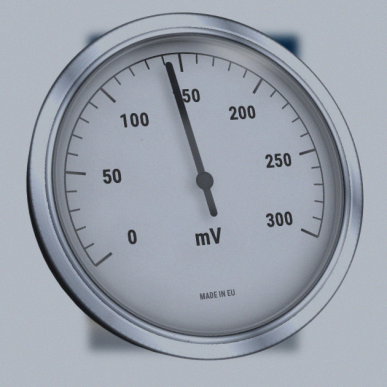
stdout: {"value": 140, "unit": "mV"}
